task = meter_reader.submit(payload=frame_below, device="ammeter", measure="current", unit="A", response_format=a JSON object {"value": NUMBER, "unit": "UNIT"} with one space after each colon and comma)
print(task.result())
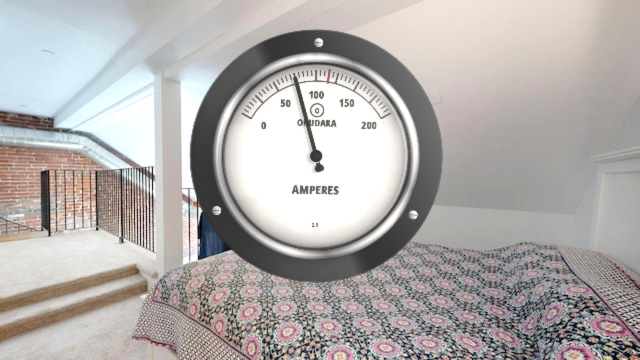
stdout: {"value": 75, "unit": "A"}
